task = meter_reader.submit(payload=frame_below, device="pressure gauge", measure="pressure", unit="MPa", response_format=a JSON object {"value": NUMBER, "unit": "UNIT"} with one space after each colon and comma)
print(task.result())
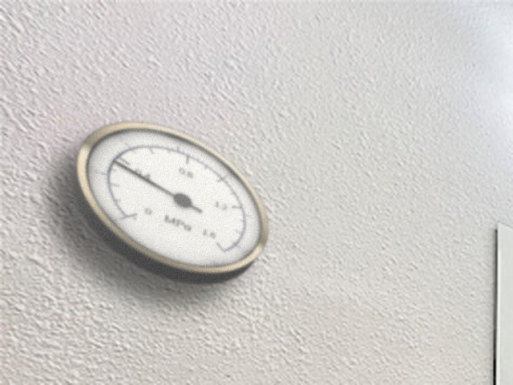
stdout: {"value": 0.35, "unit": "MPa"}
